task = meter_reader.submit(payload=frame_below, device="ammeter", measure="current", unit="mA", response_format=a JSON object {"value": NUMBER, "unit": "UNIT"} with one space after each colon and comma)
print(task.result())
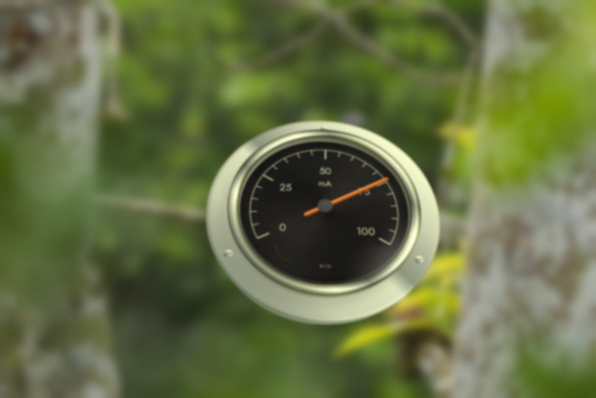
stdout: {"value": 75, "unit": "mA"}
